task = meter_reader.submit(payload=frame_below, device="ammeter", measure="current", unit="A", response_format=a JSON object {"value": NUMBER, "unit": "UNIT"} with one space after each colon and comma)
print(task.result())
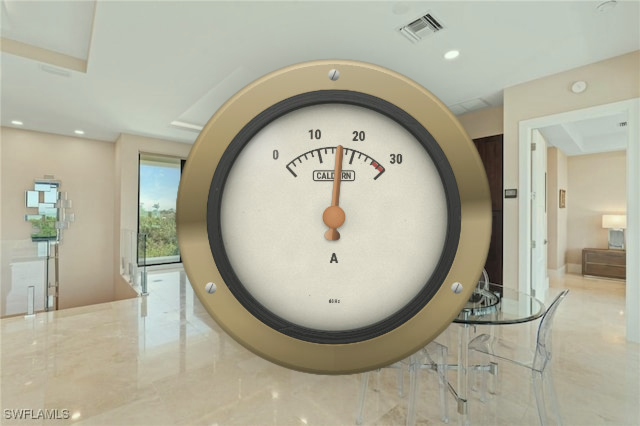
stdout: {"value": 16, "unit": "A"}
